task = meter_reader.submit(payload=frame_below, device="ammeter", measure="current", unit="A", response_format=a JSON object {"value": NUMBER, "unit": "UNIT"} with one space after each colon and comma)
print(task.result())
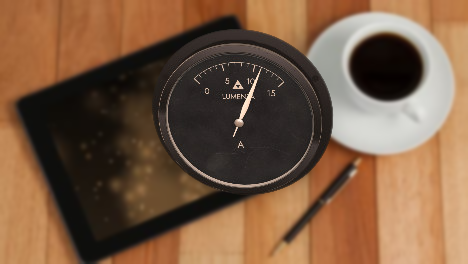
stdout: {"value": 11, "unit": "A"}
